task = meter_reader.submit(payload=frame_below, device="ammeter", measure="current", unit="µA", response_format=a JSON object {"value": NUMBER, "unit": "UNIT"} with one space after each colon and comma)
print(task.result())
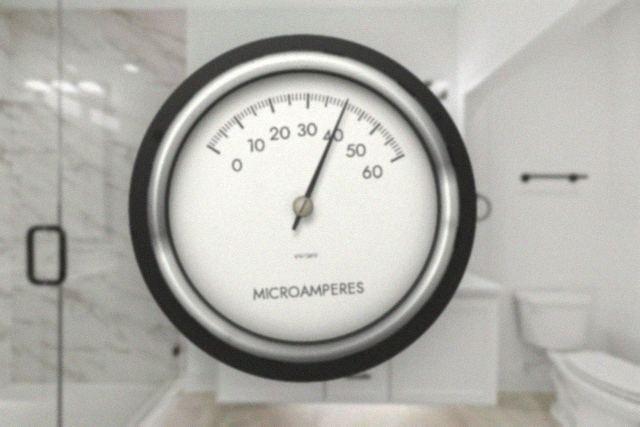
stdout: {"value": 40, "unit": "µA"}
